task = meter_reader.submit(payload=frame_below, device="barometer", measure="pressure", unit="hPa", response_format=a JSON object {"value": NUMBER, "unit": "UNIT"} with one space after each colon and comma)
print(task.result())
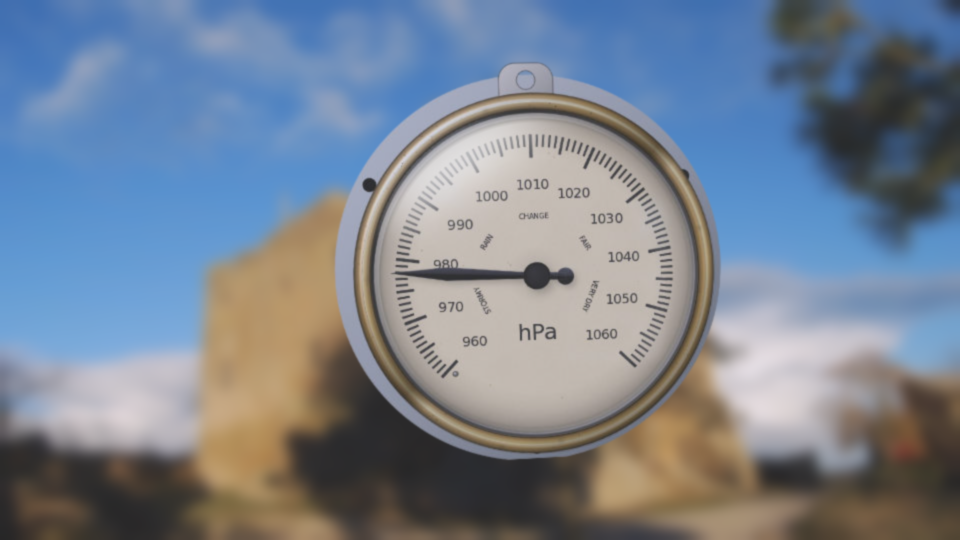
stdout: {"value": 978, "unit": "hPa"}
